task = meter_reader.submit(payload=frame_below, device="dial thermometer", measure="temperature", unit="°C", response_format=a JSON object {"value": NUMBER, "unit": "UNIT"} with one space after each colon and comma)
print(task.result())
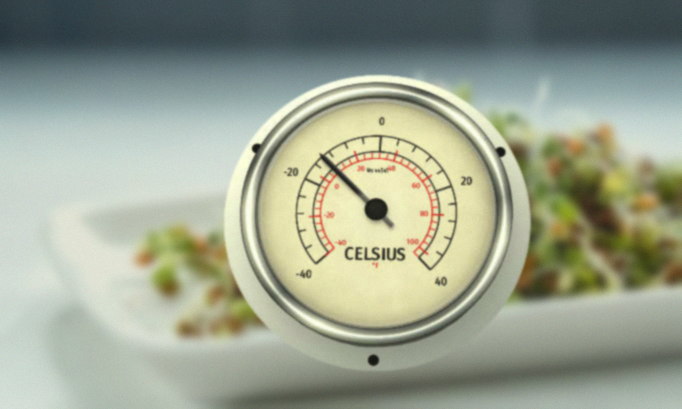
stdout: {"value": -14, "unit": "°C"}
